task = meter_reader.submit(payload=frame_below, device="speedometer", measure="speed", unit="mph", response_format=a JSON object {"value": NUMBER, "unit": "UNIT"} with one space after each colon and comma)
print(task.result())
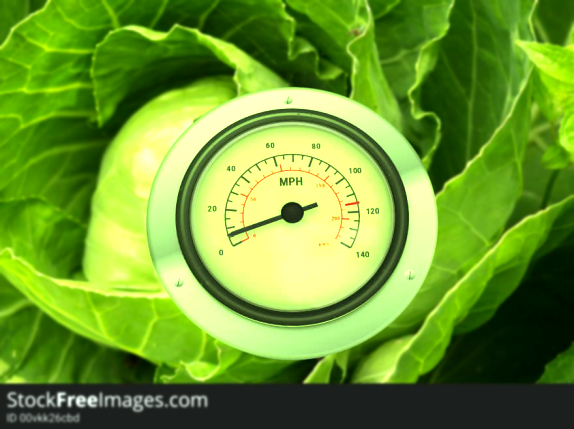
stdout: {"value": 5, "unit": "mph"}
